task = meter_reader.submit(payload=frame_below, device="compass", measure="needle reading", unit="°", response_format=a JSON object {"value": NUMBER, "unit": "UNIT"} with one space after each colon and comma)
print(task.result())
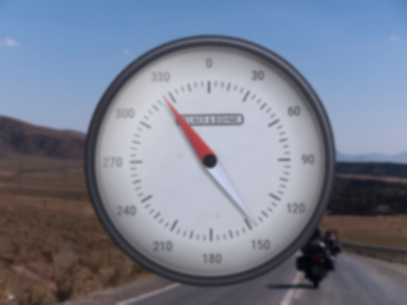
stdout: {"value": 325, "unit": "°"}
